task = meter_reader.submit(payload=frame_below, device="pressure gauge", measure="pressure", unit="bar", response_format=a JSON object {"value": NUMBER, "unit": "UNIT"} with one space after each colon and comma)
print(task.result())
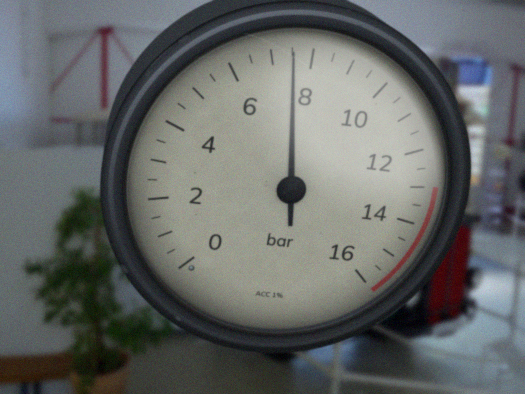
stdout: {"value": 7.5, "unit": "bar"}
